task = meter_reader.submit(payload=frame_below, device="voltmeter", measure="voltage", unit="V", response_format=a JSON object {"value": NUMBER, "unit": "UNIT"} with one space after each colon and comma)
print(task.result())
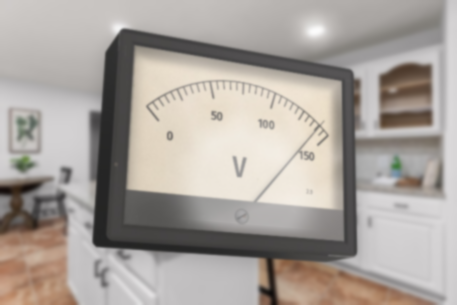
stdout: {"value": 140, "unit": "V"}
